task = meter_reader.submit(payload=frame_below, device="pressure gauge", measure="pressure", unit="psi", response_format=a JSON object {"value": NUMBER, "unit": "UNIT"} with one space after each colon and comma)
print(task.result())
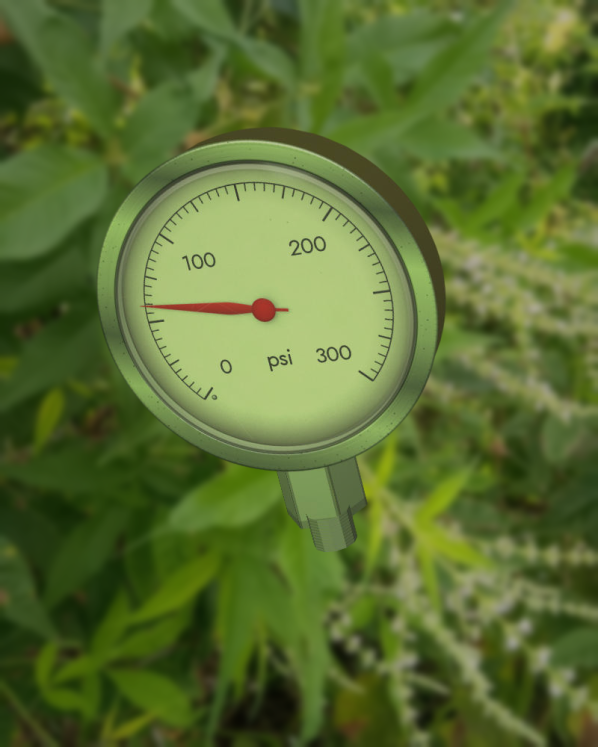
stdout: {"value": 60, "unit": "psi"}
